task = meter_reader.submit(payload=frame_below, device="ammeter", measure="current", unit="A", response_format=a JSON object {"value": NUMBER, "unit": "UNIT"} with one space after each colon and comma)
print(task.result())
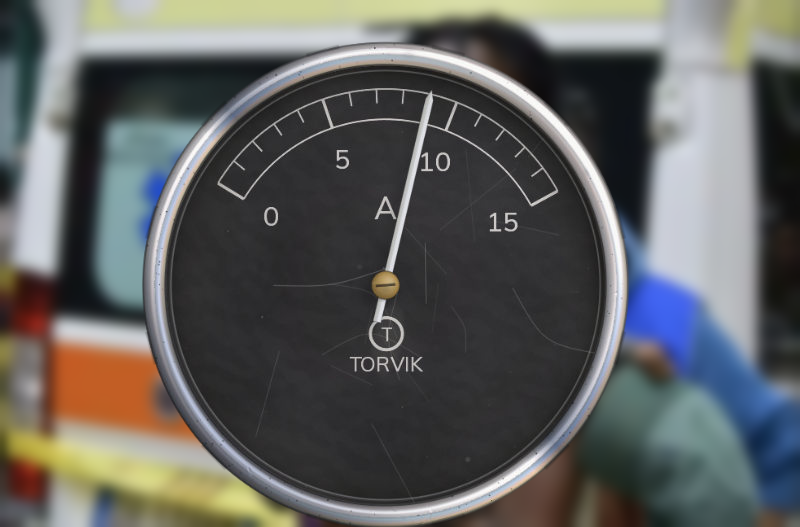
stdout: {"value": 9, "unit": "A"}
